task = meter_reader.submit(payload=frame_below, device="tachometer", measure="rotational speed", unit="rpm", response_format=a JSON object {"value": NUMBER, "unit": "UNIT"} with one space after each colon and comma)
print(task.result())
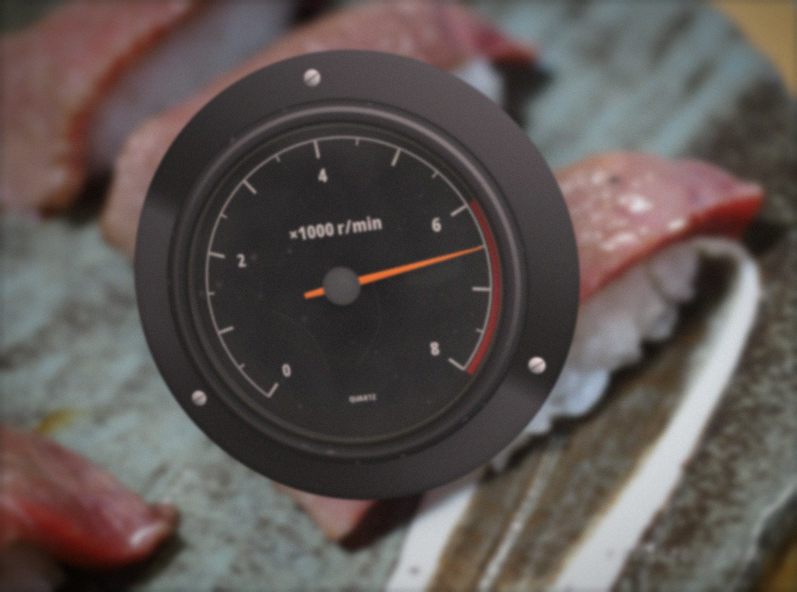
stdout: {"value": 6500, "unit": "rpm"}
